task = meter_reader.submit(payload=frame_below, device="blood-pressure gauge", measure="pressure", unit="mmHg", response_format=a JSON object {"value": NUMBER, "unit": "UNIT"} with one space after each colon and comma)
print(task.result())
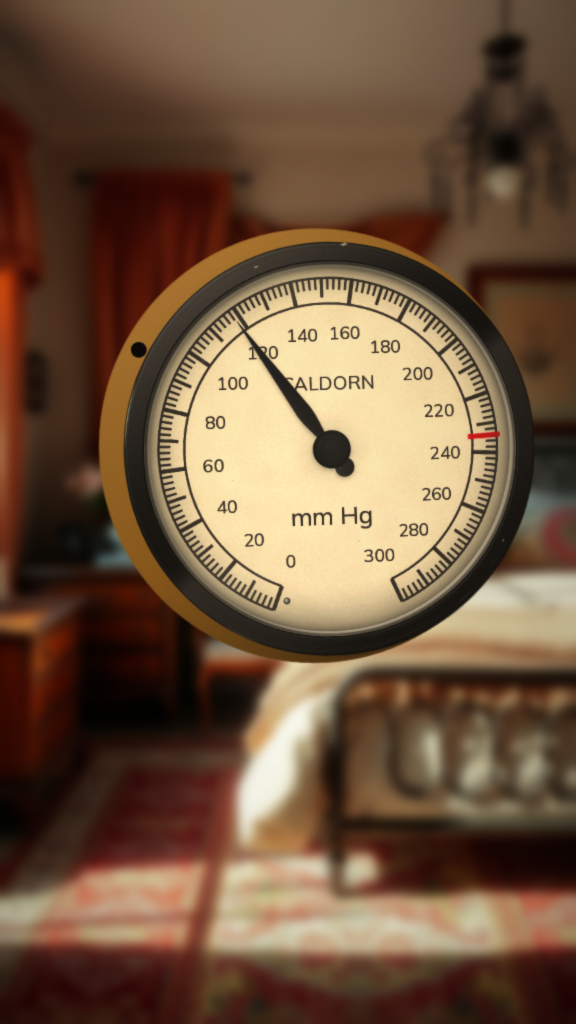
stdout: {"value": 118, "unit": "mmHg"}
